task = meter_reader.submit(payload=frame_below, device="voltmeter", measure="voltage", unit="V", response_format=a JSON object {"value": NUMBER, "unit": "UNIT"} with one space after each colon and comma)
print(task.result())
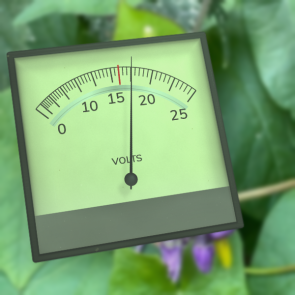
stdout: {"value": 17.5, "unit": "V"}
